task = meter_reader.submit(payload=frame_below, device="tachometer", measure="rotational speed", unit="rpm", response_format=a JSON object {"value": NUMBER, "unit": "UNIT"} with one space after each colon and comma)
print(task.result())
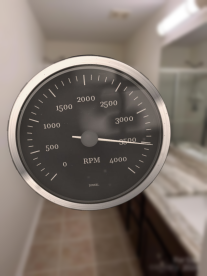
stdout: {"value": 3500, "unit": "rpm"}
